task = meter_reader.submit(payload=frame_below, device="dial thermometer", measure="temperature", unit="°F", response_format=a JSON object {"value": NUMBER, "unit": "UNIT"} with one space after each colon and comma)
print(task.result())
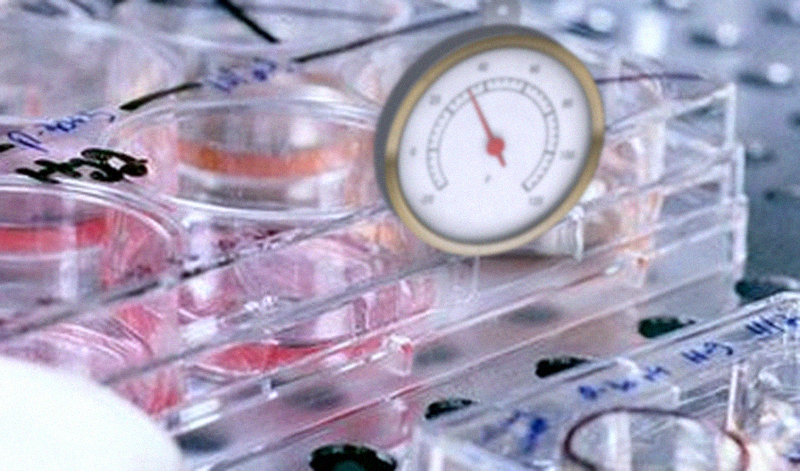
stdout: {"value": 32, "unit": "°F"}
